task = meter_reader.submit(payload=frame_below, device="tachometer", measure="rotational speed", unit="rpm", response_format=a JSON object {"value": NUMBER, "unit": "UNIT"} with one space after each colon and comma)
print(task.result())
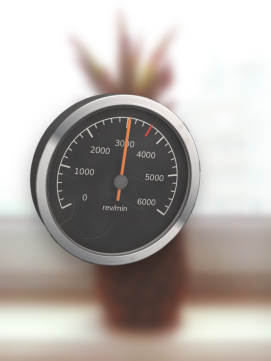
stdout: {"value": 3000, "unit": "rpm"}
